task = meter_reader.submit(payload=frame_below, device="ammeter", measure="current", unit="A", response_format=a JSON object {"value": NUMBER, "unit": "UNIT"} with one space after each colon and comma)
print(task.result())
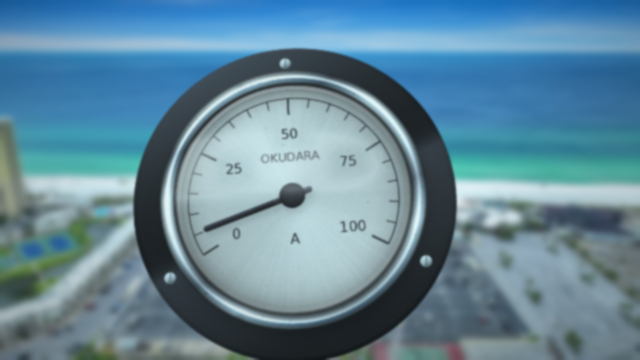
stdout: {"value": 5, "unit": "A"}
